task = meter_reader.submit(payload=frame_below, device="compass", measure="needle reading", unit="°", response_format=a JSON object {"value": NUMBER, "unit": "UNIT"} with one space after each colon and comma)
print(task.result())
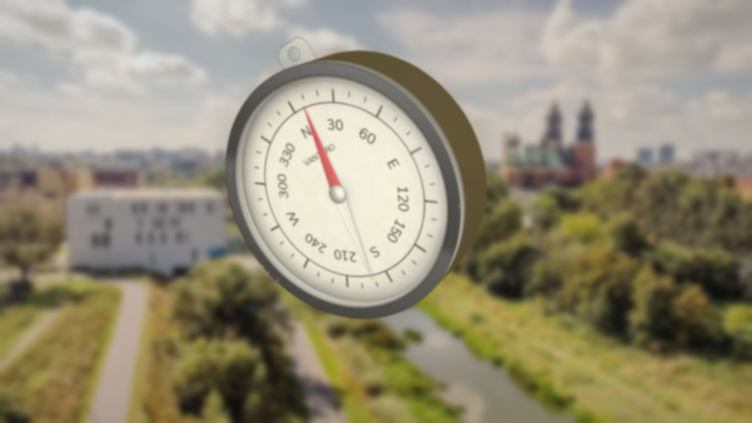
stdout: {"value": 10, "unit": "°"}
